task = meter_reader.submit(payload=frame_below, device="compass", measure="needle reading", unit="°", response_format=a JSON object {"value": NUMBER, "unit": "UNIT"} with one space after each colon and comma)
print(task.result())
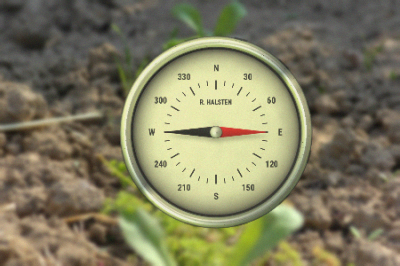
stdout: {"value": 90, "unit": "°"}
